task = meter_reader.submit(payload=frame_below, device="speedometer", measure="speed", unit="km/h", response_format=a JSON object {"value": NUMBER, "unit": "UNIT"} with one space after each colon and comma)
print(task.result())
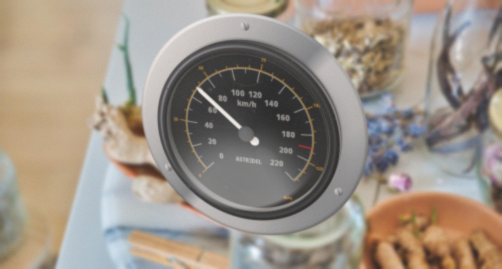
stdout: {"value": 70, "unit": "km/h"}
